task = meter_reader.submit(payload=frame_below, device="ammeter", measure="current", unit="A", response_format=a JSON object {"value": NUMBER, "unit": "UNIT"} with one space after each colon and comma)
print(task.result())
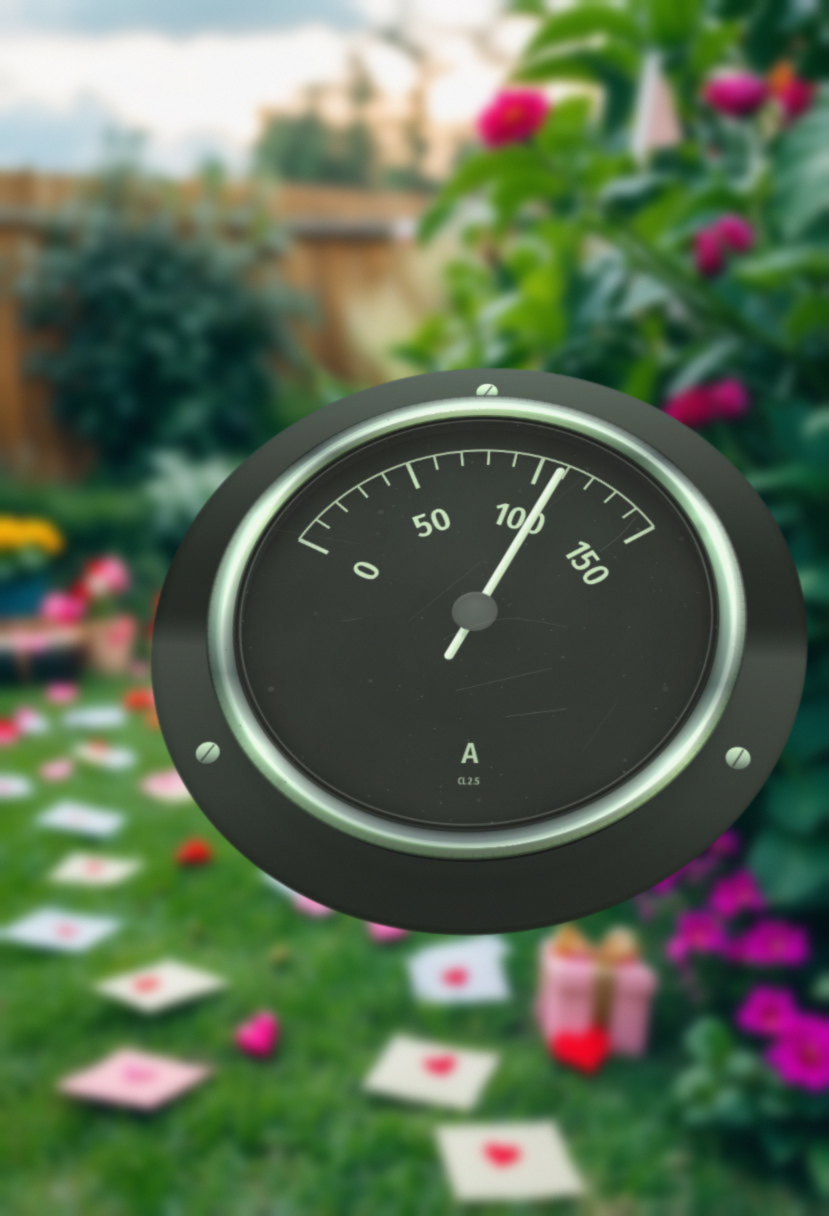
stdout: {"value": 110, "unit": "A"}
